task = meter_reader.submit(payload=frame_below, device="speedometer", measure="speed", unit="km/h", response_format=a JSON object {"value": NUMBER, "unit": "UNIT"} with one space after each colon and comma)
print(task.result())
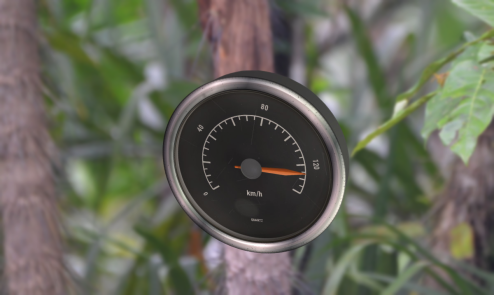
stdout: {"value": 125, "unit": "km/h"}
